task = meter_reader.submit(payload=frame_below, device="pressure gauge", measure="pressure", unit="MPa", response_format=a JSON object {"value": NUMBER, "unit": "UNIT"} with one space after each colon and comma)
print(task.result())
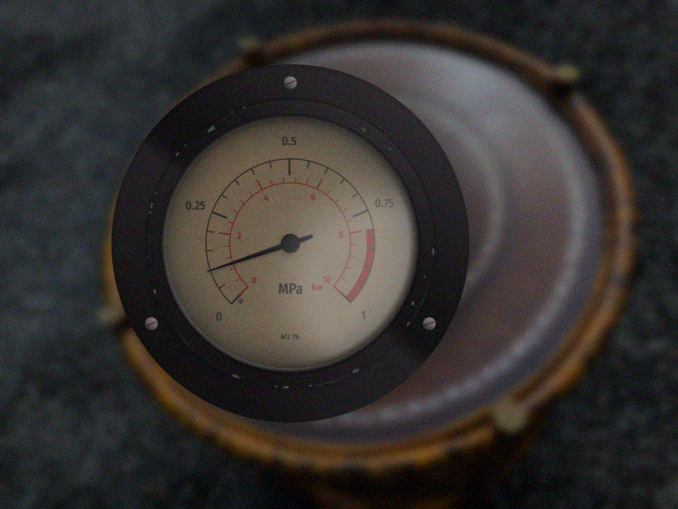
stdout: {"value": 0.1, "unit": "MPa"}
